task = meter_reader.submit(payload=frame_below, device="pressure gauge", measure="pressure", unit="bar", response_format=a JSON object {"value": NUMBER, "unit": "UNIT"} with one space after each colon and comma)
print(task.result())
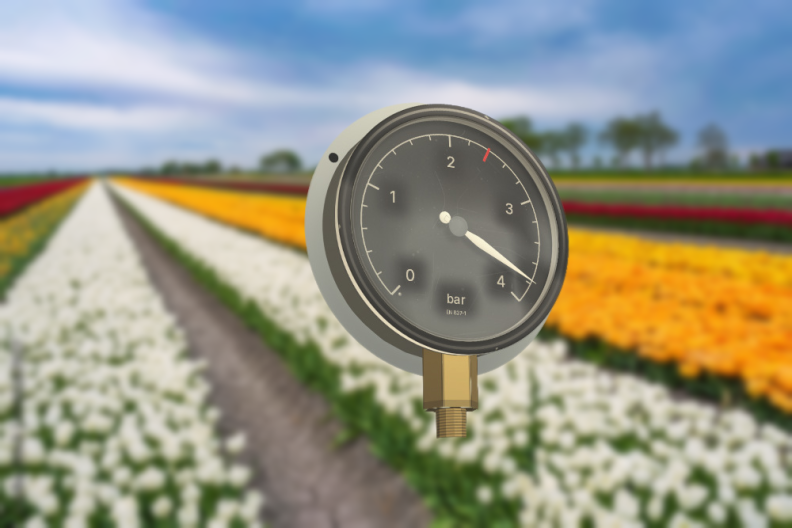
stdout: {"value": 3.8, "unit": "bar"}
